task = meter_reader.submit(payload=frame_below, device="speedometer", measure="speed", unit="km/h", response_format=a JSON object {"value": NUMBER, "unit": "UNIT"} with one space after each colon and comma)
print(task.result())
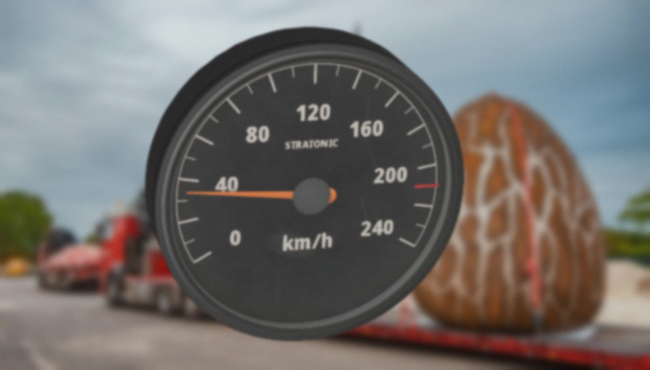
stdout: {"value": 35, "unit": "km/h"}
